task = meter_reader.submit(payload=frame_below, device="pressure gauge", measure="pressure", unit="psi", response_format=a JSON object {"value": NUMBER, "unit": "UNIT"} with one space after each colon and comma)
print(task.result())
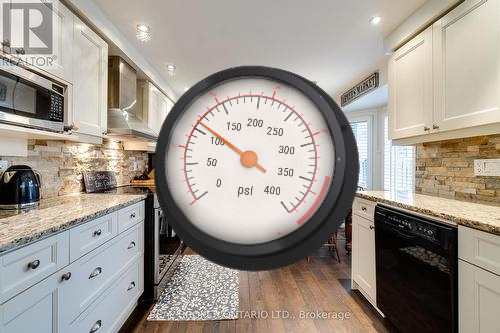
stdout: {"value": 110, "unit": "psi"}
